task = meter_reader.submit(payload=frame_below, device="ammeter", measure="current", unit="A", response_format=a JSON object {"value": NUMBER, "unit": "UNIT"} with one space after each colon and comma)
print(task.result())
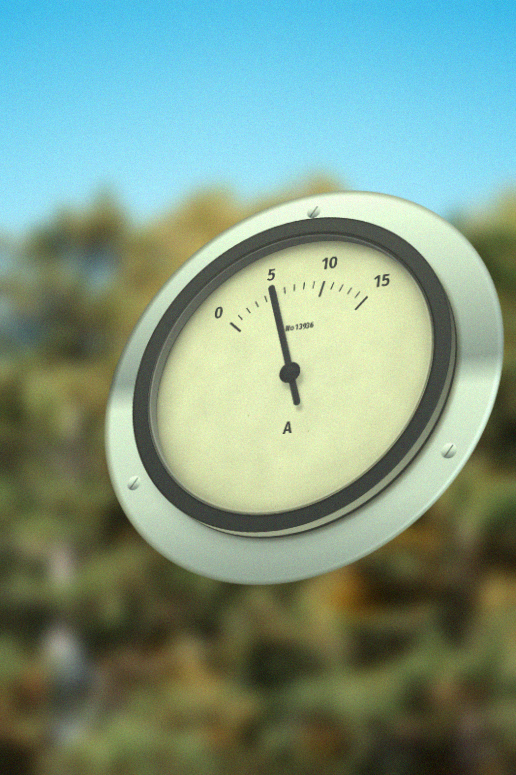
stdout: {"value": 5, "unit": "A"}
